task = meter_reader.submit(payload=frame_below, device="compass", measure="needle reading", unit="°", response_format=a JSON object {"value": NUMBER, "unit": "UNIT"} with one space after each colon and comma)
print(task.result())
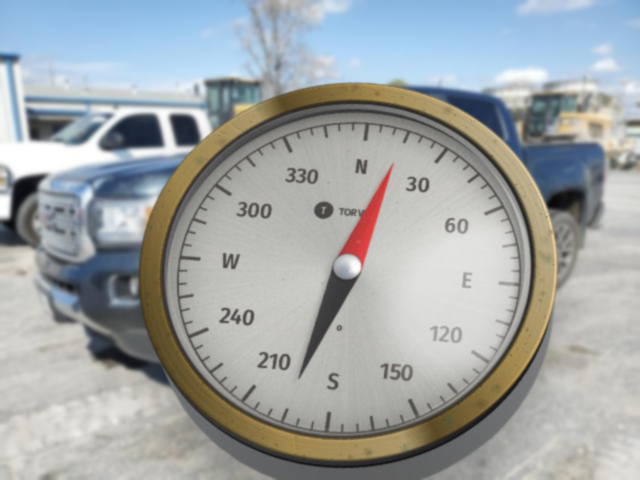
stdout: {"value": 15, "unit": "°"}
